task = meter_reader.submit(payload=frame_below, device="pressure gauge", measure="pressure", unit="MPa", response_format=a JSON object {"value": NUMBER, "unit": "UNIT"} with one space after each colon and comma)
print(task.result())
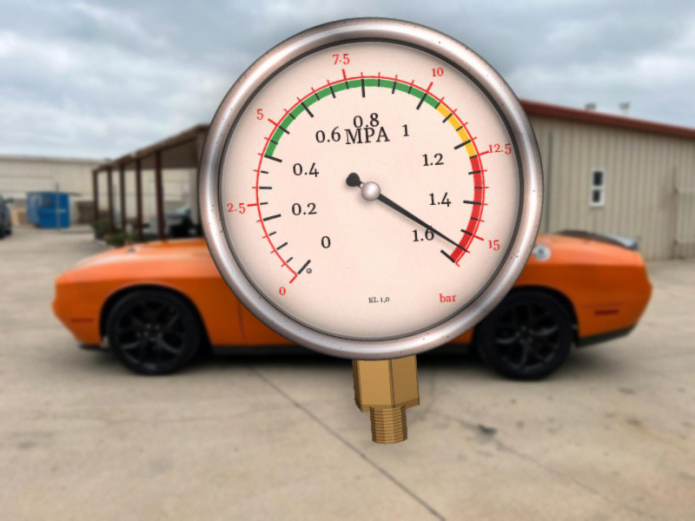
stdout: {"value": 1.55, "unit": "MPa"}
